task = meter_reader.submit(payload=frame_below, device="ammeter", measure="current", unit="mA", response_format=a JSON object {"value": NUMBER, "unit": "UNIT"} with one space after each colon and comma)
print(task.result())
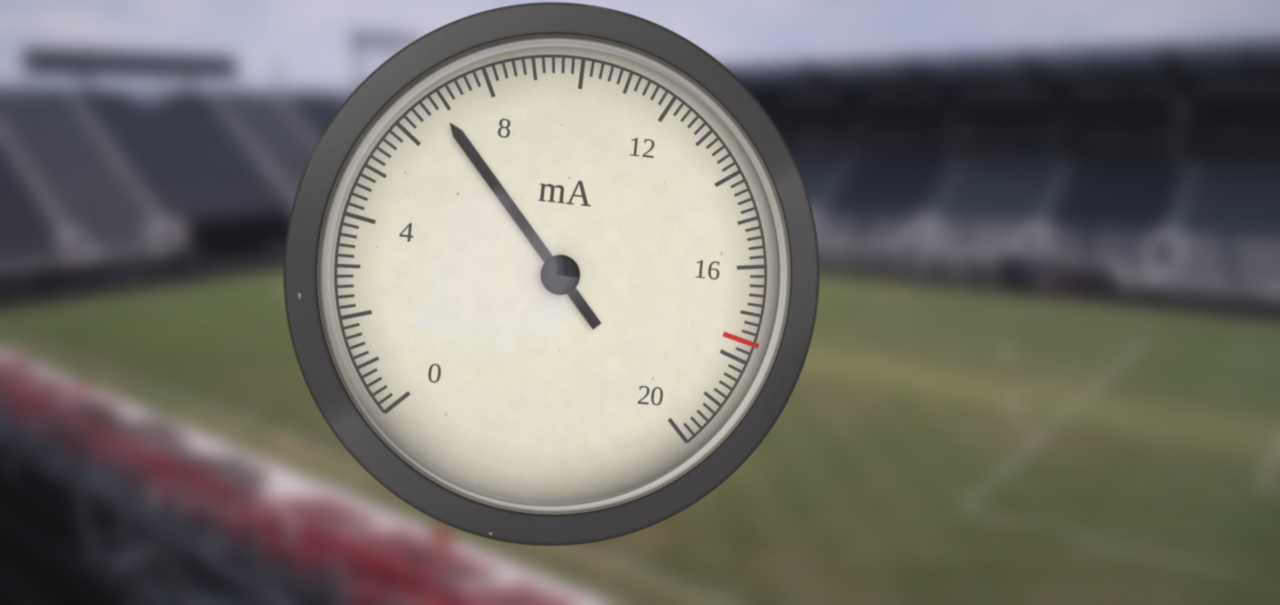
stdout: {"value": 6.8, "unit": "mA"}
